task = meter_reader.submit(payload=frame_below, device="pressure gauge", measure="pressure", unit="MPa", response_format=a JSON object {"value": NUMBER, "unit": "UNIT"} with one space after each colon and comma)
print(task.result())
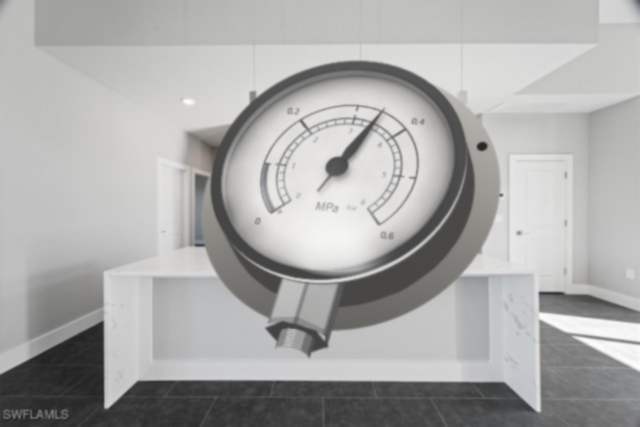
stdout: {"value": 0.35, "unit": "MPa"}
